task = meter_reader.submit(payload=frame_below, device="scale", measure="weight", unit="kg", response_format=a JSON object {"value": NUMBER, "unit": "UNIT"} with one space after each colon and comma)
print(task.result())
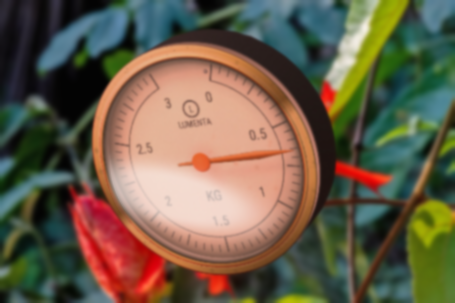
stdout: {"value": 0.65, "unit": "kg"}
